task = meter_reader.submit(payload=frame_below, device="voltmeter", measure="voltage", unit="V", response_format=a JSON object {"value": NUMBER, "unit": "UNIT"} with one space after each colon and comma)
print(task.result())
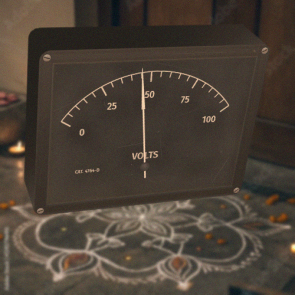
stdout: {"value": 45, "unit": "V"}
